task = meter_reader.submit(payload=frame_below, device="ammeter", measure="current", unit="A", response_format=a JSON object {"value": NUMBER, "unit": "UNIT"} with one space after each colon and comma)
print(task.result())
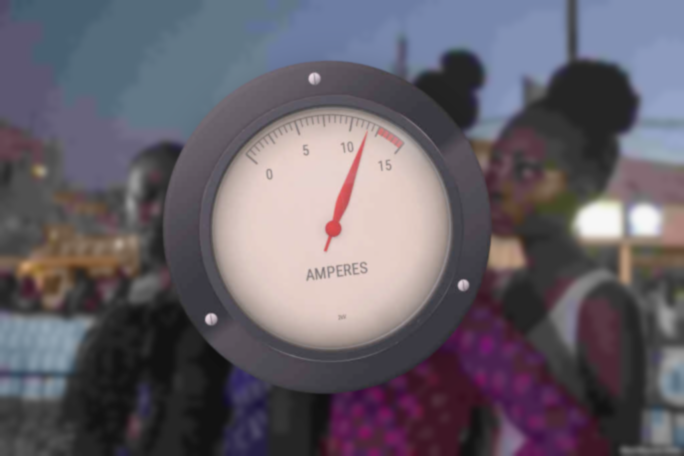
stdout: {"value": 11.5, "unit": "A"}
